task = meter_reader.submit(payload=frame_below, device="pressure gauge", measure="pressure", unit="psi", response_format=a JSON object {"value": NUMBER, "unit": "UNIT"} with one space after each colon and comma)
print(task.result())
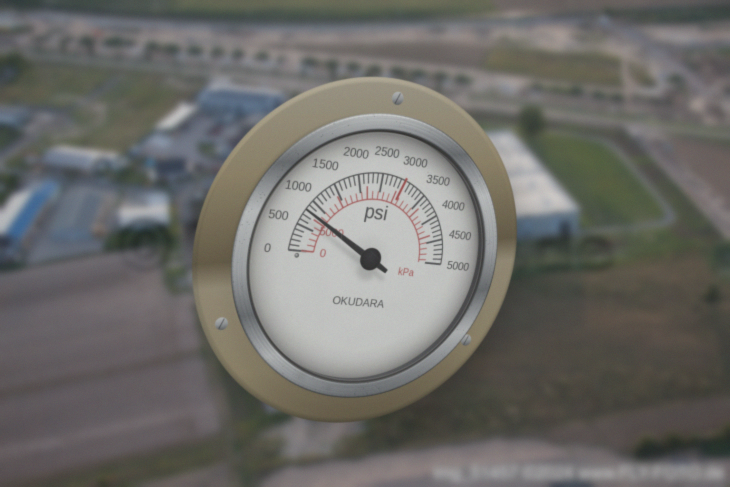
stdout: {"value": 800, "unit": "psi"}
